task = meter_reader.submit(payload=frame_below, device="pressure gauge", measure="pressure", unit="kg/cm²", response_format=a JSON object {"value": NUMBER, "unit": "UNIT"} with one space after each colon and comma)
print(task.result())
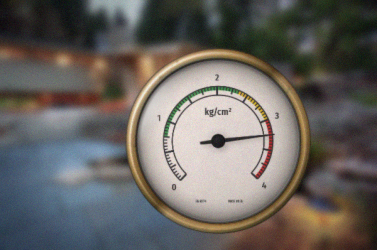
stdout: {"value": 3.25, "unit": "kg/cm²"}
